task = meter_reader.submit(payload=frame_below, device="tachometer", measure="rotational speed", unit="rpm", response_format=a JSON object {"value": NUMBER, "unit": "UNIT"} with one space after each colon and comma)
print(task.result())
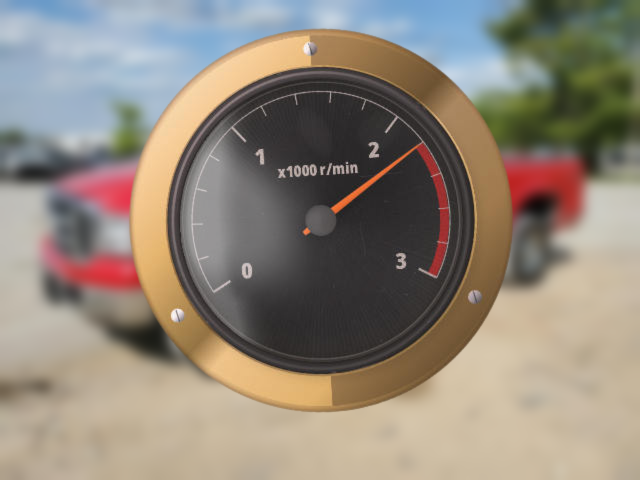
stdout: {"value": 2200, "unit": "rpm"}
